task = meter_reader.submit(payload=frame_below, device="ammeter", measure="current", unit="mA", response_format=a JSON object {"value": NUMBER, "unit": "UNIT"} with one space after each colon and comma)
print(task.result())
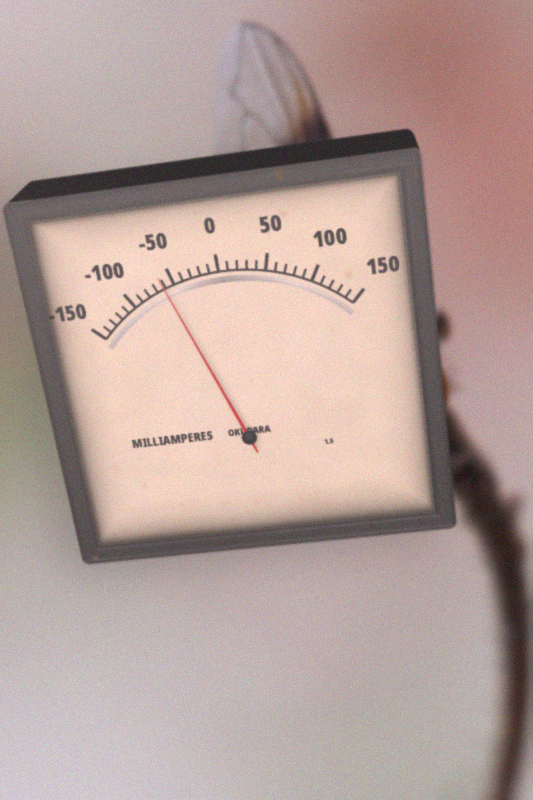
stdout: {"value": -60, "unit": "mA"}
